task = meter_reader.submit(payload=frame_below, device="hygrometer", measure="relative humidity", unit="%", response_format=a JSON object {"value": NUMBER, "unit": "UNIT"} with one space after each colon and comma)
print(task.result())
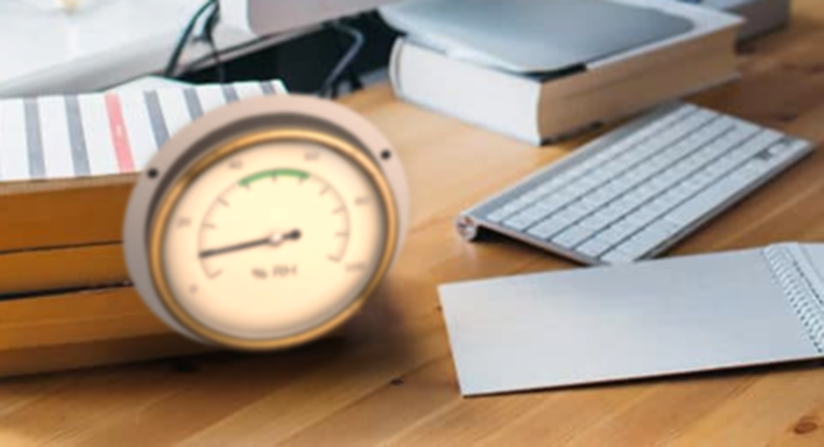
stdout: {"value": 10, "unit": "%"}
